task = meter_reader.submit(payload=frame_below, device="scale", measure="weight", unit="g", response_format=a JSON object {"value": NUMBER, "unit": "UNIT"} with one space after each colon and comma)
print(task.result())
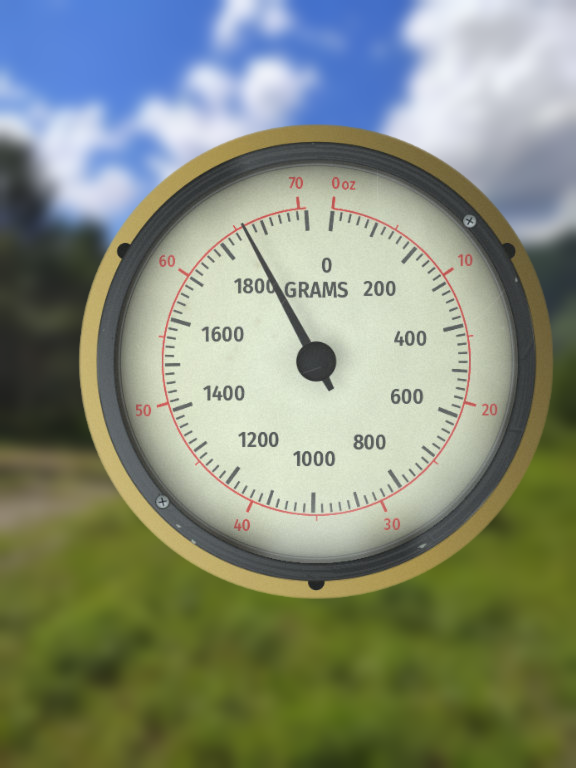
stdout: {"value": 1860, "unit": "g"}
